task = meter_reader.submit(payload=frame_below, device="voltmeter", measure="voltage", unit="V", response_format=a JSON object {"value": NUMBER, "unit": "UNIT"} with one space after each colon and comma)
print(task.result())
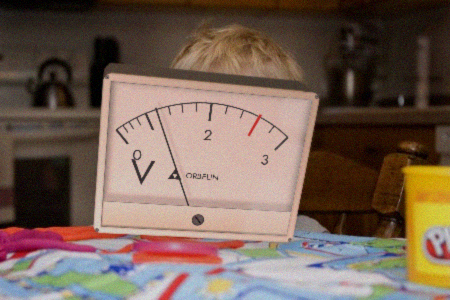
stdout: {"value": 1.2, "unit": "V"}
